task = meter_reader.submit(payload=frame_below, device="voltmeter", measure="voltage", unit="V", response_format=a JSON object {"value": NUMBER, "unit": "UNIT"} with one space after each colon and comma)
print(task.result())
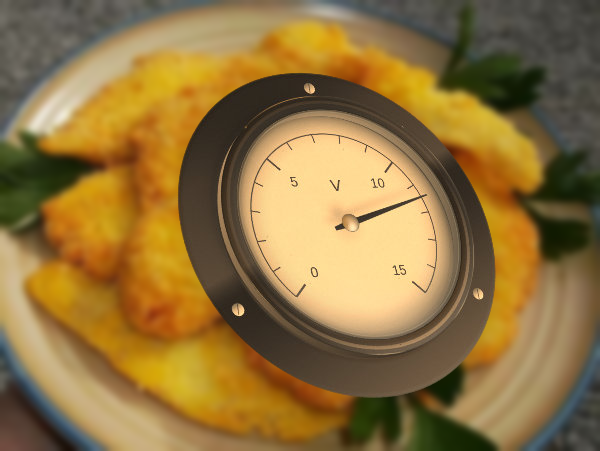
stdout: {"value": 11.5, "unit": "V"}
